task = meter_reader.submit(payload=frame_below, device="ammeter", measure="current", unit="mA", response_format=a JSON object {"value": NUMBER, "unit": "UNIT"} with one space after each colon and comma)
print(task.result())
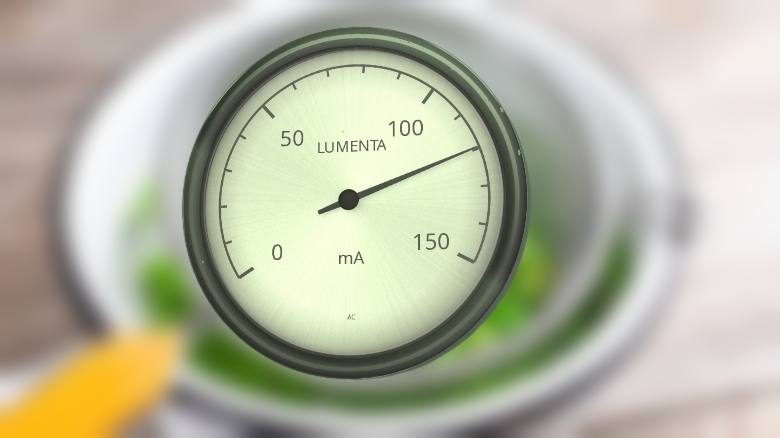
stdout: {"value": 120, "unit": "mA"}
